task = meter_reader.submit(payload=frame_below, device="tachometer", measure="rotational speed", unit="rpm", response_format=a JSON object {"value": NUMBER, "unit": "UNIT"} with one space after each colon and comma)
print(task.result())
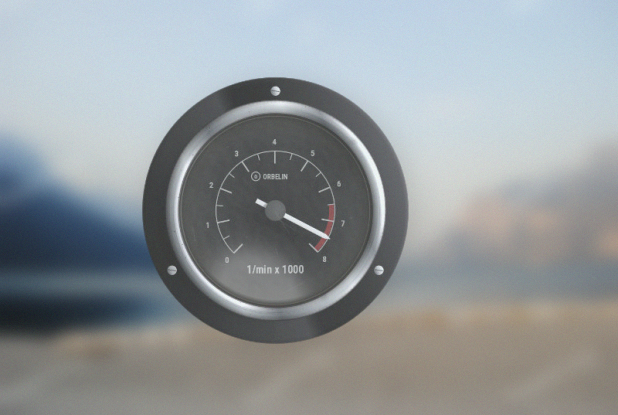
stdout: {"value": 7500, "unit": "rpm"}
